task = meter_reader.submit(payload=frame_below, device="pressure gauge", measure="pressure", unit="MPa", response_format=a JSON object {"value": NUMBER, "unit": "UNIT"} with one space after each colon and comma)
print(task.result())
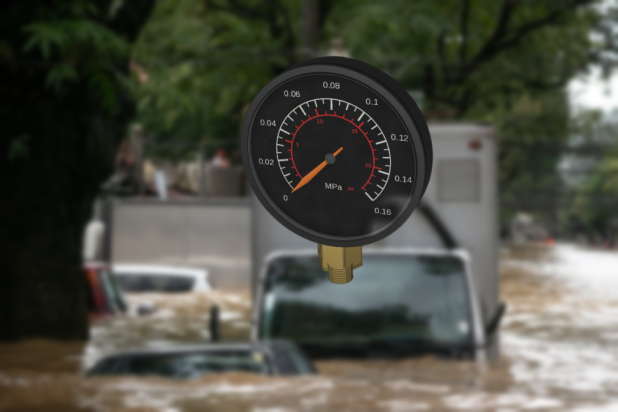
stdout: {"value": 0, "unit": "MPa"}
